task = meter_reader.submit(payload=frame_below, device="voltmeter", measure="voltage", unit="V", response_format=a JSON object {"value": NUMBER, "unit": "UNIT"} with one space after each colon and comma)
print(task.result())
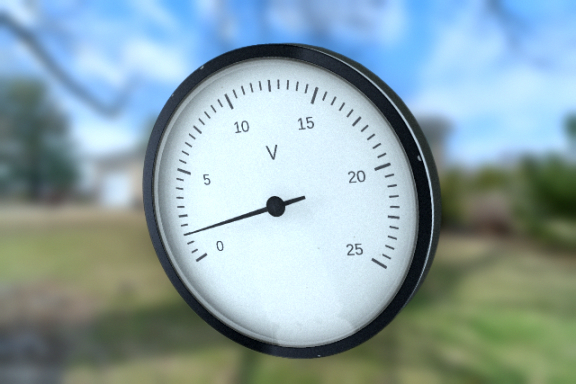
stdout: {"value": 1.5, "unit": "V"}
